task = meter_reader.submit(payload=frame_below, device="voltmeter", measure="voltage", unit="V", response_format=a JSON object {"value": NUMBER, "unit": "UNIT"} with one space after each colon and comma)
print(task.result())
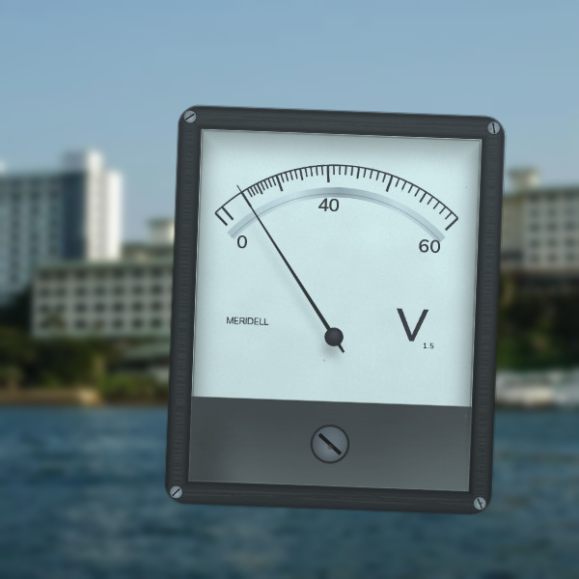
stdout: {"value": 20, "unit": "V"}
